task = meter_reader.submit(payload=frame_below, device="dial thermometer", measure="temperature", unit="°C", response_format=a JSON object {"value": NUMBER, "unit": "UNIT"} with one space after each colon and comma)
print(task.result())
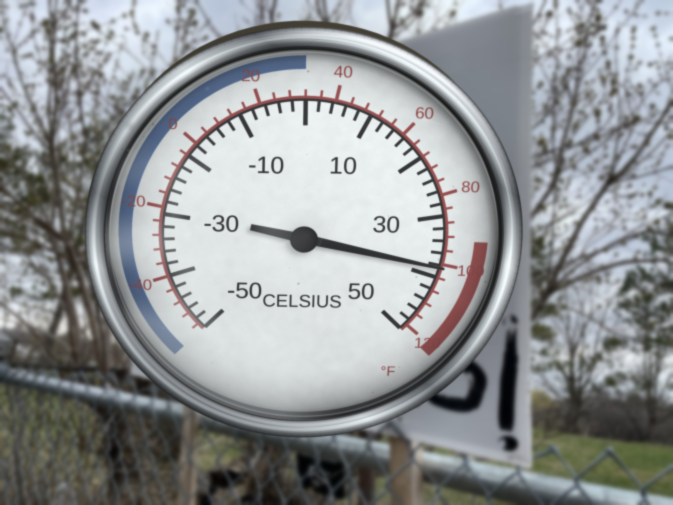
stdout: {"value": 38, "unit": "°C"}
